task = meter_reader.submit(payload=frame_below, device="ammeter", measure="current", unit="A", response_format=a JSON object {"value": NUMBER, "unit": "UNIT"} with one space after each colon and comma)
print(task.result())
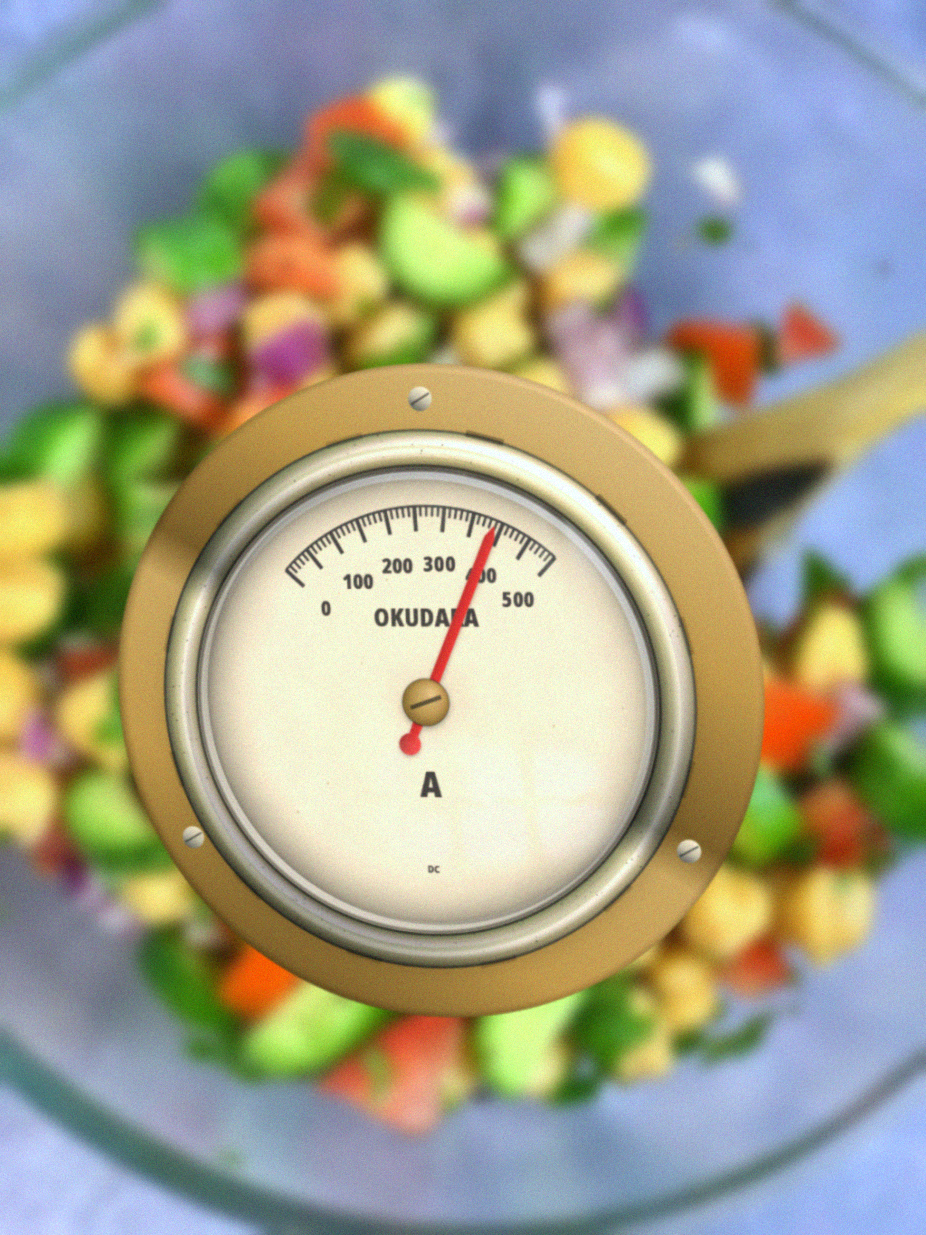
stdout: {"value": 390, "unit": "A"}
